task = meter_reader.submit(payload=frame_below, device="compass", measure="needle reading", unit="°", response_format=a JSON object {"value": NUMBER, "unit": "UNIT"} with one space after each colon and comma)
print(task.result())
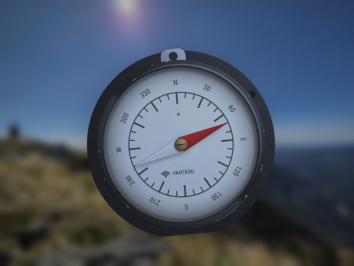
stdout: {"value": 70, "unit": "°"}
